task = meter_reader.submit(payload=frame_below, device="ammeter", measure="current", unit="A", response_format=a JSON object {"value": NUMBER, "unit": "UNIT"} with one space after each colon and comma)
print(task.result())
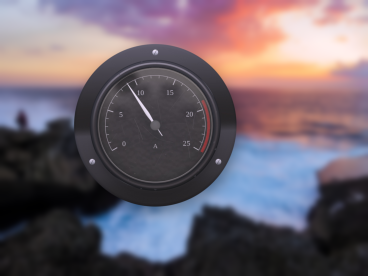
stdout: {"value": 9, "unit": "A"}
